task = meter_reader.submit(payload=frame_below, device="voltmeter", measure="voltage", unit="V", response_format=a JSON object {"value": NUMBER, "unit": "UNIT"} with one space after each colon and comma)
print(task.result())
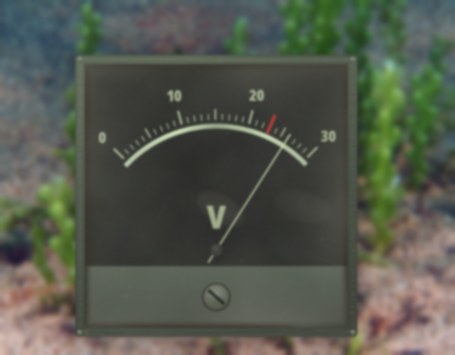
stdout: {"value": 26, "unit": "V"}
